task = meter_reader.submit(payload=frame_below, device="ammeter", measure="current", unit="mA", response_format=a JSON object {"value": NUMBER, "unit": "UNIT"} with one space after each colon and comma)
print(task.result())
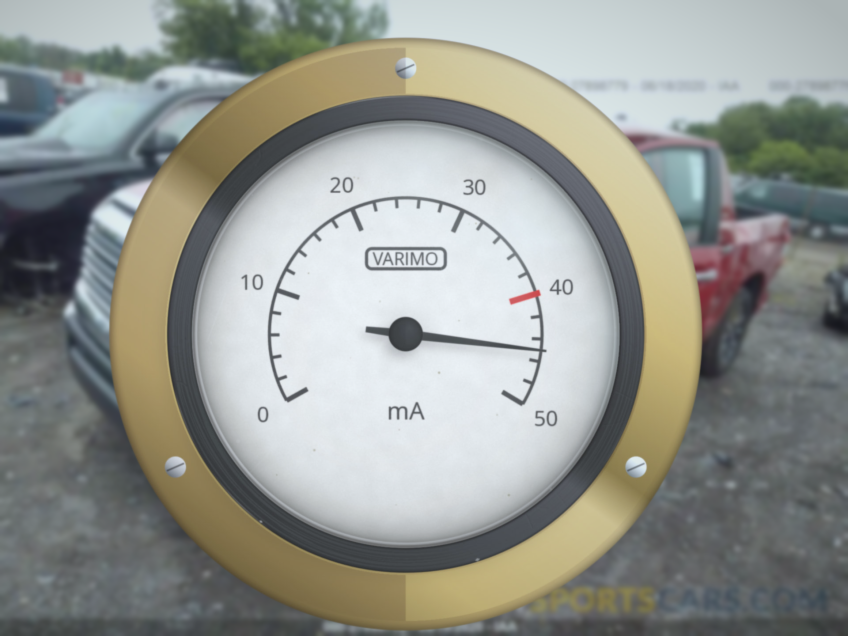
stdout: {"value": 45, "unit": "mA"}
